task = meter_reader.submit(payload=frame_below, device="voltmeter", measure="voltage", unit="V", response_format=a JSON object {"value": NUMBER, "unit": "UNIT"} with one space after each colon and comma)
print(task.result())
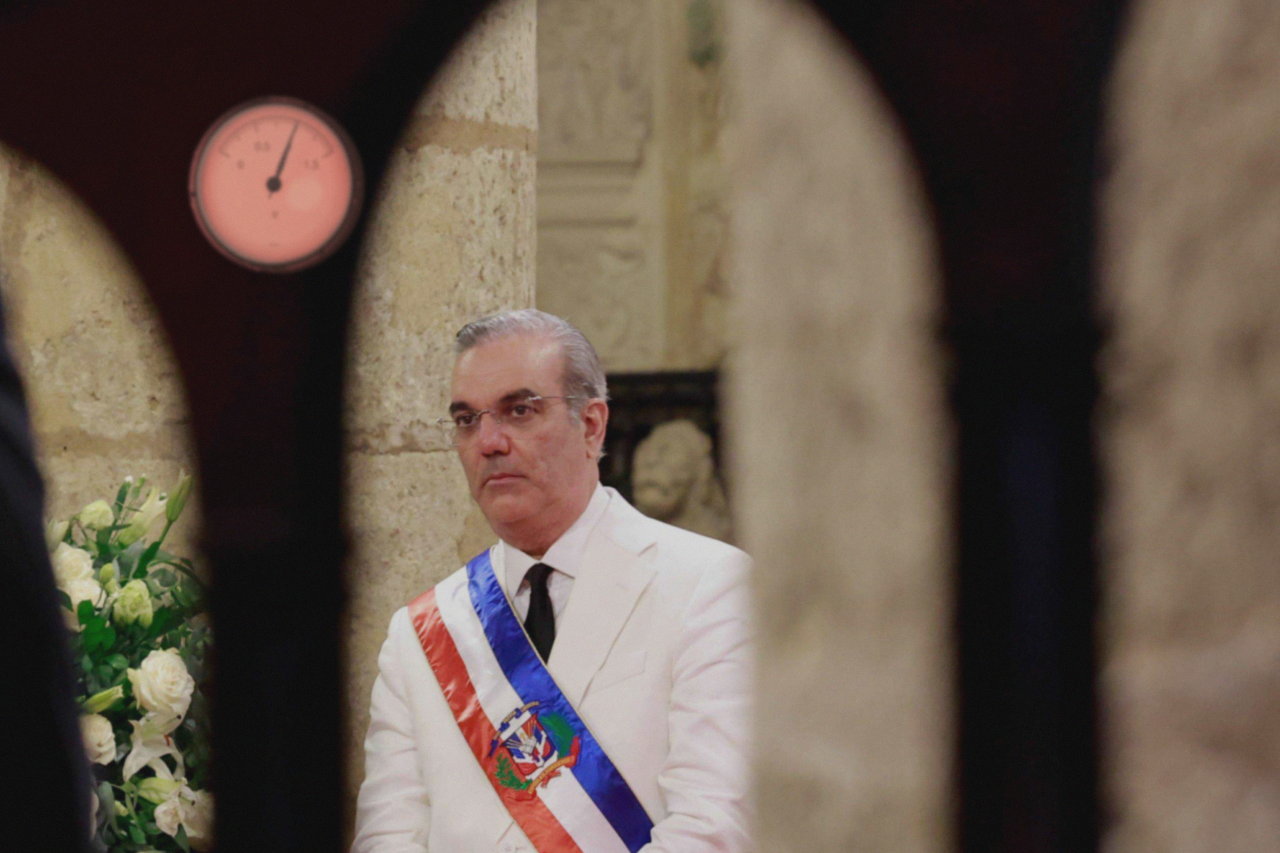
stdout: {"value": 1, "unit": "V"}
